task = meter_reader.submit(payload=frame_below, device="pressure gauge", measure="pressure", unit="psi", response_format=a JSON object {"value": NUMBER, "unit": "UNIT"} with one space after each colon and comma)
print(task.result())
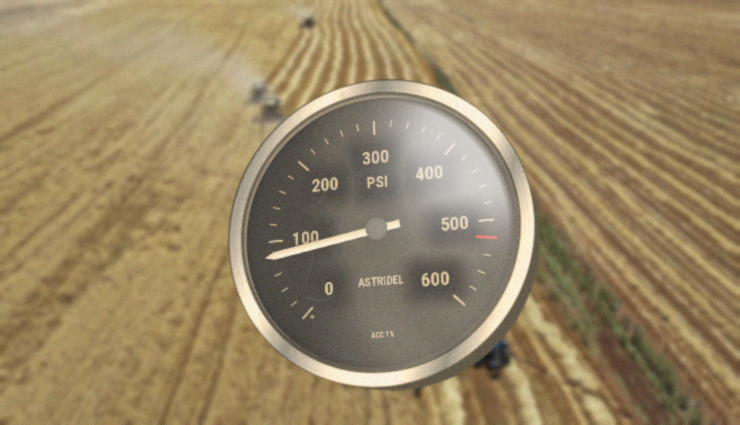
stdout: {"value": 80, "unit": "psi"}
